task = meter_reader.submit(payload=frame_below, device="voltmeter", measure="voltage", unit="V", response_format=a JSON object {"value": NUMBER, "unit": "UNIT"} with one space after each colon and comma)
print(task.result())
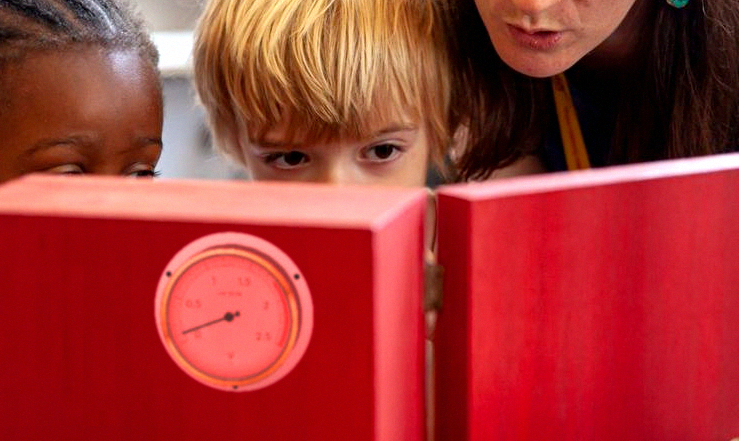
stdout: {"value": 0.1, "unit": "V"}
